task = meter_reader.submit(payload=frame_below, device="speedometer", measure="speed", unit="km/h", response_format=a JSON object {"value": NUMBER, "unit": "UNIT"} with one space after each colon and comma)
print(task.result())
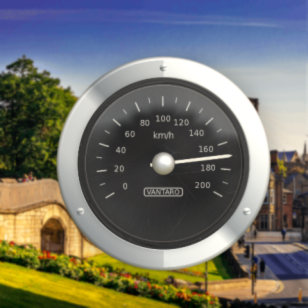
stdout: {"value": 170, "unit": "km/h"}
